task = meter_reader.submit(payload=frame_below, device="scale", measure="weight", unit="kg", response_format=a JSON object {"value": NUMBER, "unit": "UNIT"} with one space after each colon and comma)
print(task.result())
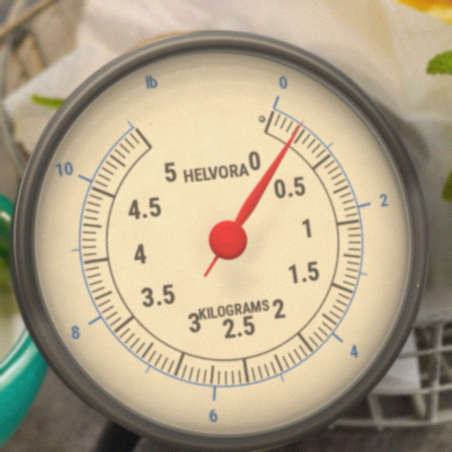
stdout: {"value": 0.2, "unit": "kg"}
